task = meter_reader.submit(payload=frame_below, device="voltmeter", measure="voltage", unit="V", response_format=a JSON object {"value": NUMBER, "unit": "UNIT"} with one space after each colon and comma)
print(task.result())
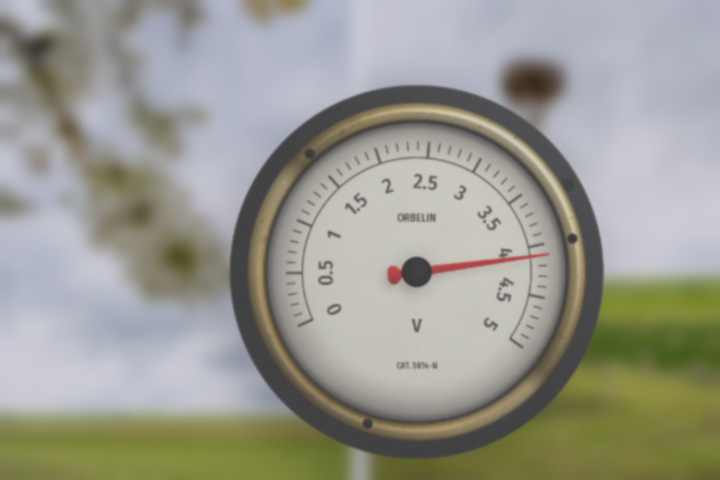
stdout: {"value": 4.1, "unit": "V"}
